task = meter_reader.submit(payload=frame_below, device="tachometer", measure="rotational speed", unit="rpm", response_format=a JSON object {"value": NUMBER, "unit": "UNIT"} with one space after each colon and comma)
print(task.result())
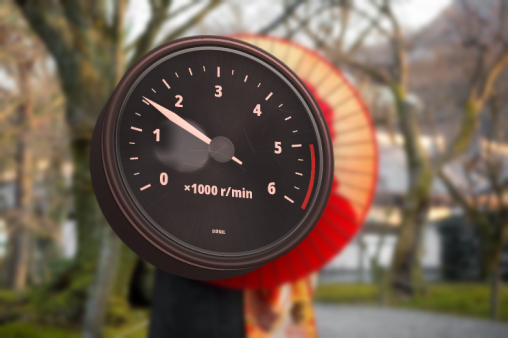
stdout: {"value": 1500, "unit": "rpm"}
